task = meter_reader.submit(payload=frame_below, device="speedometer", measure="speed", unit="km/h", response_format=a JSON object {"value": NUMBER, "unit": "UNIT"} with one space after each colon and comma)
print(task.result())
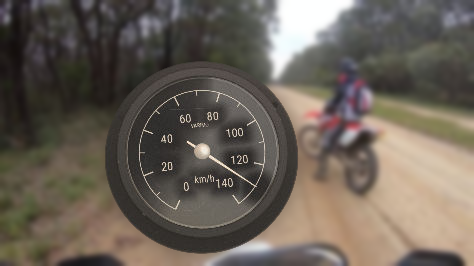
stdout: {"value": 130, "unit": "km/h"}
